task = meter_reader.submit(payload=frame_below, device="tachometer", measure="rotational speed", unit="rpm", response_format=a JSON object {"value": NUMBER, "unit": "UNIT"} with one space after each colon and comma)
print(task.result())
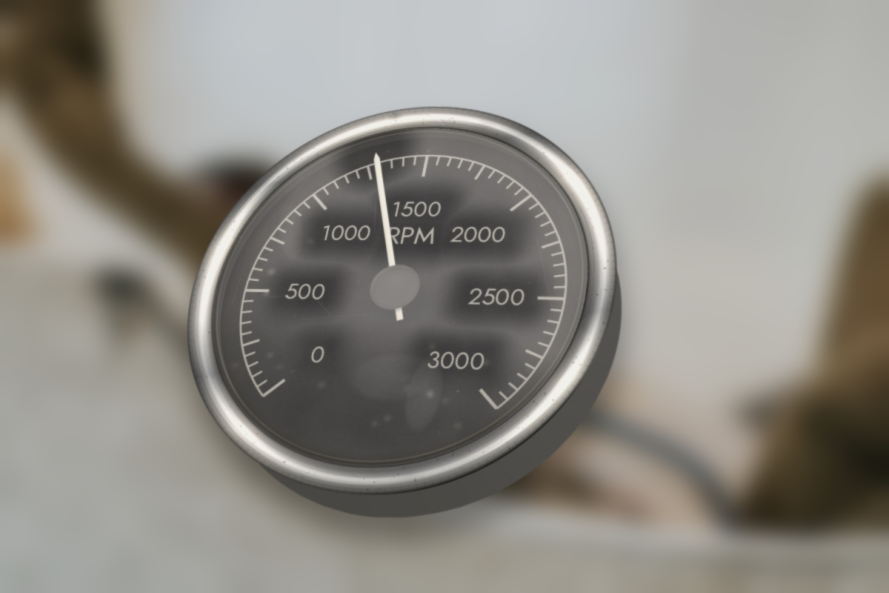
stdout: {"value": 1300, "unit": "rpm"}
